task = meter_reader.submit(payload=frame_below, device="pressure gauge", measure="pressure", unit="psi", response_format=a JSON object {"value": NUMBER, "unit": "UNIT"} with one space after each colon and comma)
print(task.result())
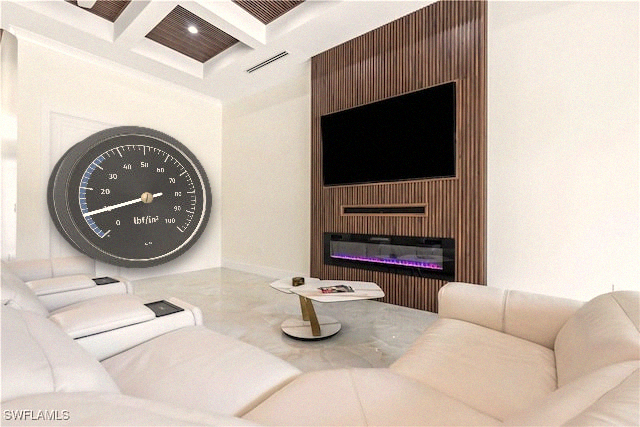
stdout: {"value": 10, "unit": "psi"}
